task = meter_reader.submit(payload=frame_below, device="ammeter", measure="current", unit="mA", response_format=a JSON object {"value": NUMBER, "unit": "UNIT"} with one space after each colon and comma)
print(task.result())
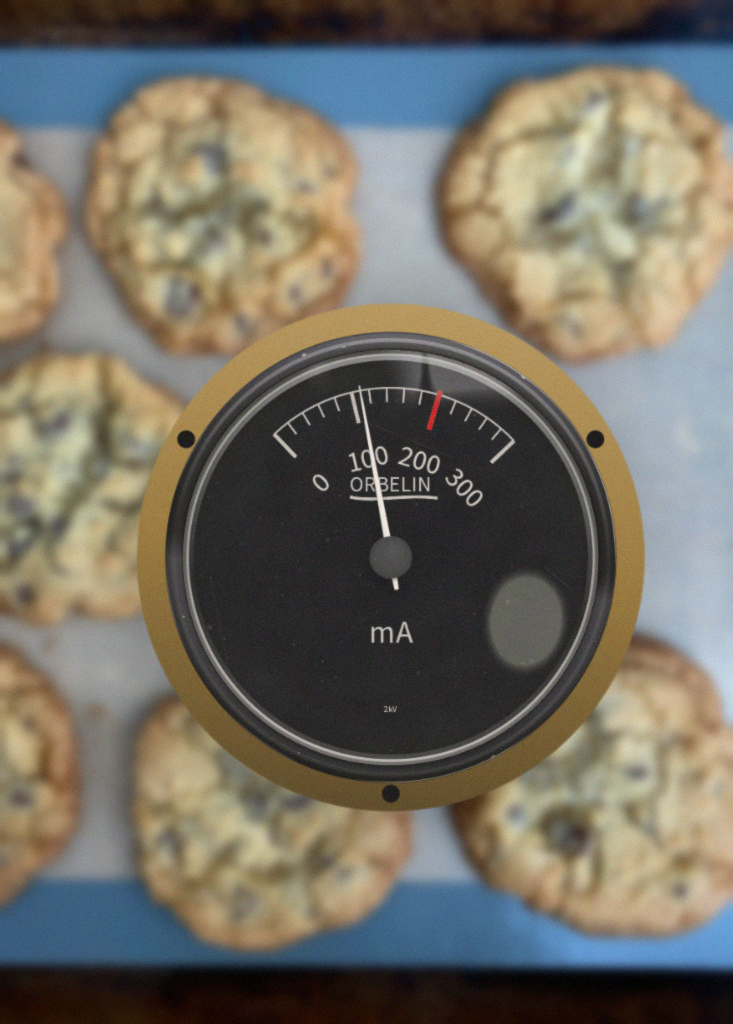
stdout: {"value": 110, "unit": "mA"}
